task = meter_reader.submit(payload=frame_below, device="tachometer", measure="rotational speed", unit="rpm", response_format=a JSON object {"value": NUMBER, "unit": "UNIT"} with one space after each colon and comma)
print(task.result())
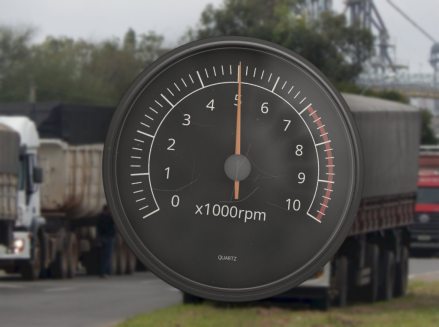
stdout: {"value": 5000, "unit": "rpm"}
